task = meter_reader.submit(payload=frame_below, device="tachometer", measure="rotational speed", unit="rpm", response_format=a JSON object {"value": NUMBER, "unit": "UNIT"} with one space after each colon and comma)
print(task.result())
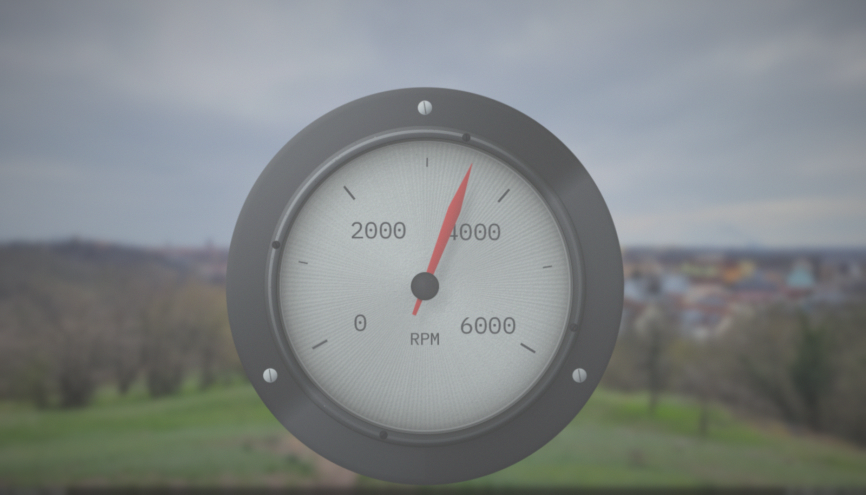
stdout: {"value": 3500, "unit": "rpm"}
